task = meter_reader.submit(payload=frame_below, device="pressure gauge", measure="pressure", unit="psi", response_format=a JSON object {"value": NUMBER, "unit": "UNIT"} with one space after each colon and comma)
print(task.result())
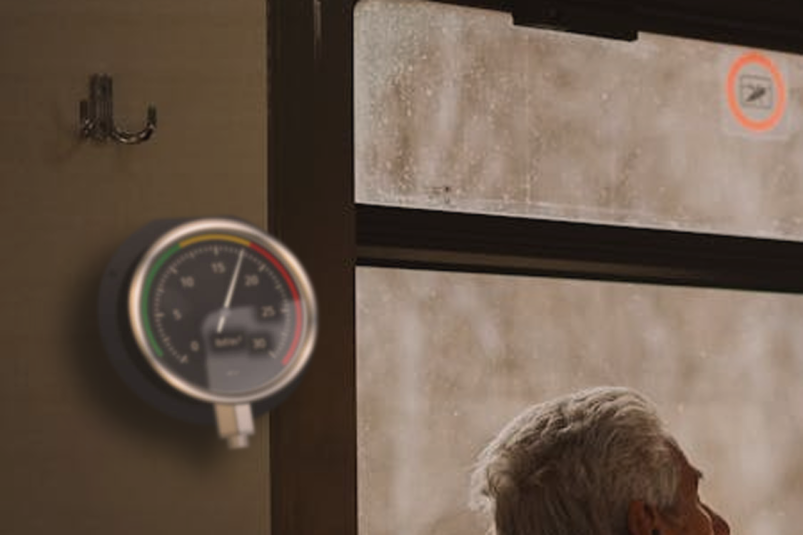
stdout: {"value": 17.5, "unit": "psi"}
